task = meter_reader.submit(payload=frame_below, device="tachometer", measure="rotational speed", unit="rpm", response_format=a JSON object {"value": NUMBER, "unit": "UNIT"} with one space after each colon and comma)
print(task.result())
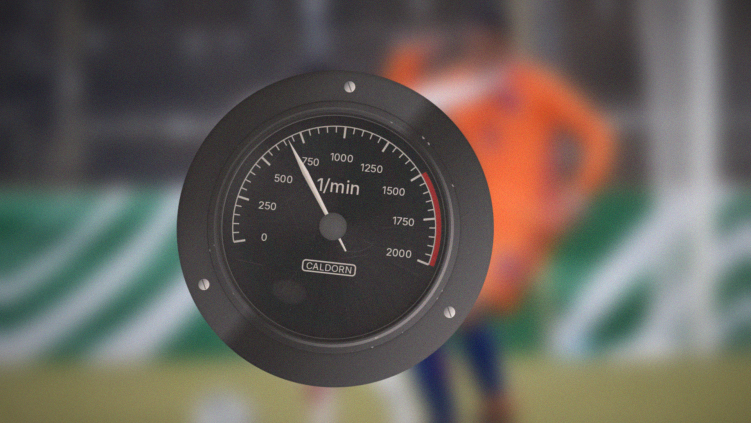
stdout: {"value": 675, "unit": "rpm"}
